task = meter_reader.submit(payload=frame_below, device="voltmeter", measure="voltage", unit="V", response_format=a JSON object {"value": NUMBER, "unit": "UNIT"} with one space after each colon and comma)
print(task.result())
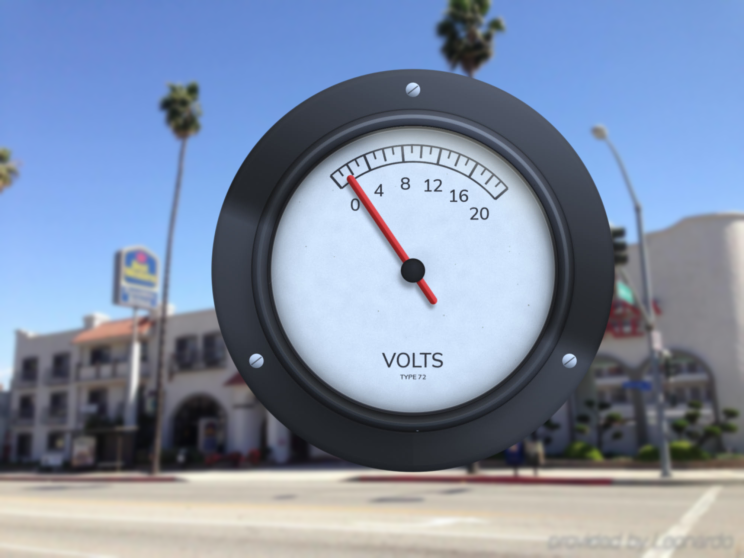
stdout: {"value": 1.5, "unit": "V"}
